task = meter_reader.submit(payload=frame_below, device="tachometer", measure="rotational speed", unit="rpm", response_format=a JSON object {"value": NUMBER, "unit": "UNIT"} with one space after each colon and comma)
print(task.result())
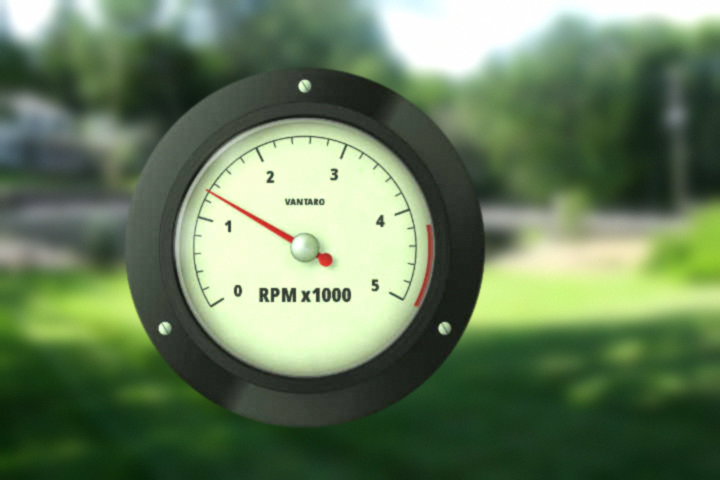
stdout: {"value": 1300, "unit": "rpm"}
